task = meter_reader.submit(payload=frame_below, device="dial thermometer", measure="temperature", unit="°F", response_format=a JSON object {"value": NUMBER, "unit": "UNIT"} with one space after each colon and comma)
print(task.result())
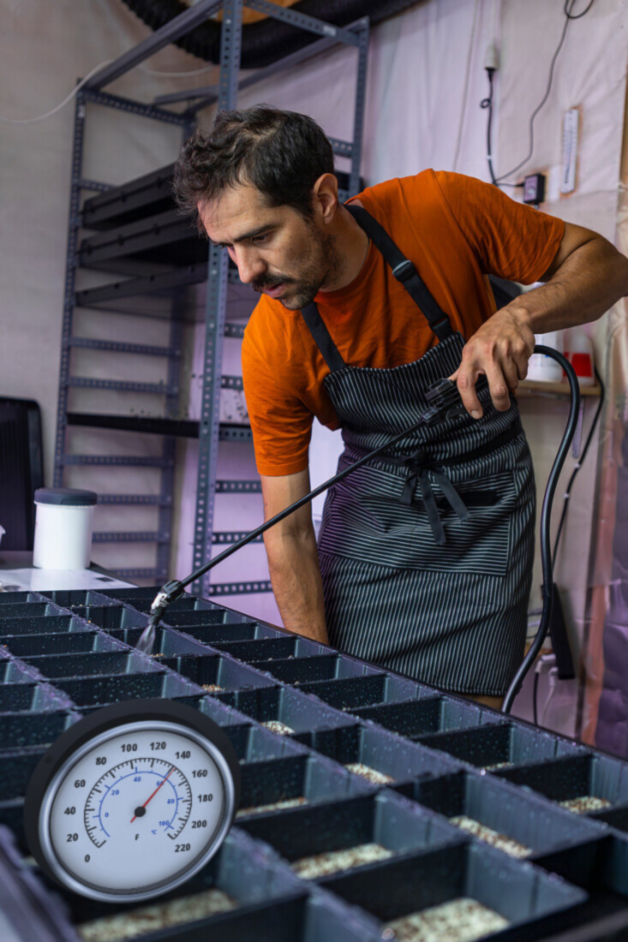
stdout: {"value": 140, "unit": "°F"}
